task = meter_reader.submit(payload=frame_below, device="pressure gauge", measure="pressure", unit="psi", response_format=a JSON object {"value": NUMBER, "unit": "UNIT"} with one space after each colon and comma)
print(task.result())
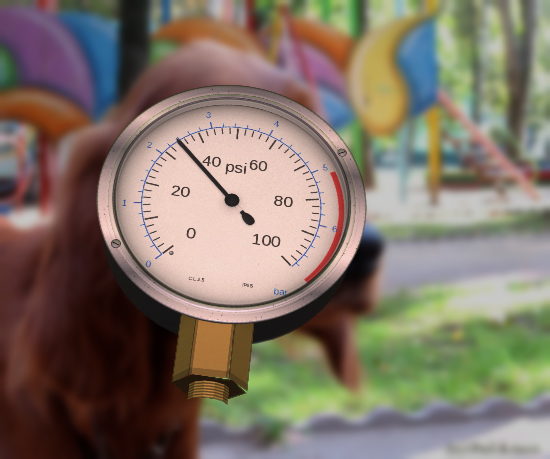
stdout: {"value": 34, "unit": "psi"}
